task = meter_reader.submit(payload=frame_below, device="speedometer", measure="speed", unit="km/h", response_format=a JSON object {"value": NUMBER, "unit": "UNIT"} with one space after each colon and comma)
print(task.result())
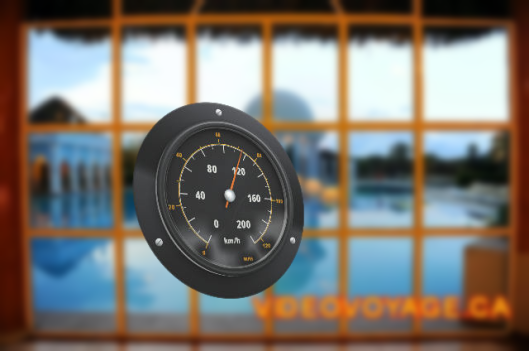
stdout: {"value": 115, "unit": "km/h"}
